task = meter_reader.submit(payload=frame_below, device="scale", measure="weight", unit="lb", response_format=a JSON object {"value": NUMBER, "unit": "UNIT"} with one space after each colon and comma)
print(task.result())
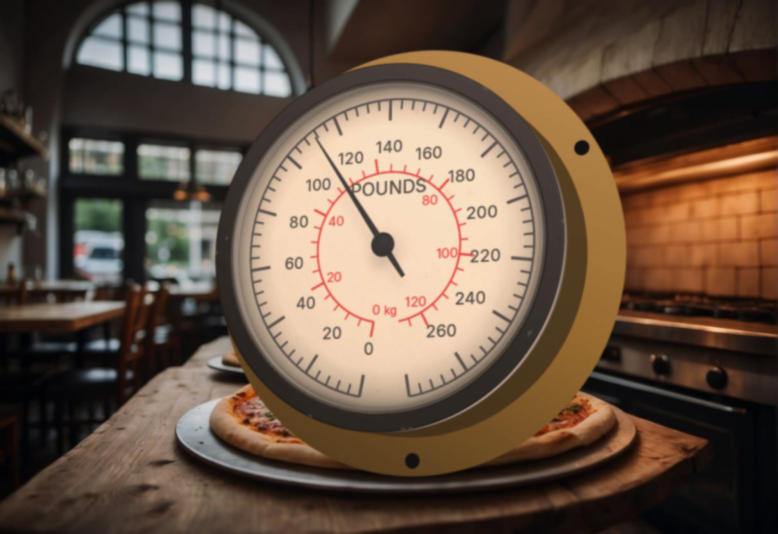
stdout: {"value": 112, "unit": "lb"}
